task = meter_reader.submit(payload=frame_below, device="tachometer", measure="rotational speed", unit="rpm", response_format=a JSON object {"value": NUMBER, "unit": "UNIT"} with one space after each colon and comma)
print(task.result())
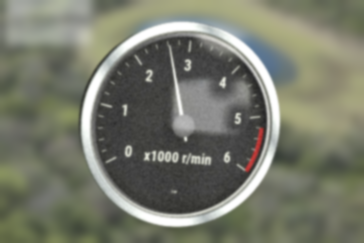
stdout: {"value": 2600, "unit": "rpm"}
